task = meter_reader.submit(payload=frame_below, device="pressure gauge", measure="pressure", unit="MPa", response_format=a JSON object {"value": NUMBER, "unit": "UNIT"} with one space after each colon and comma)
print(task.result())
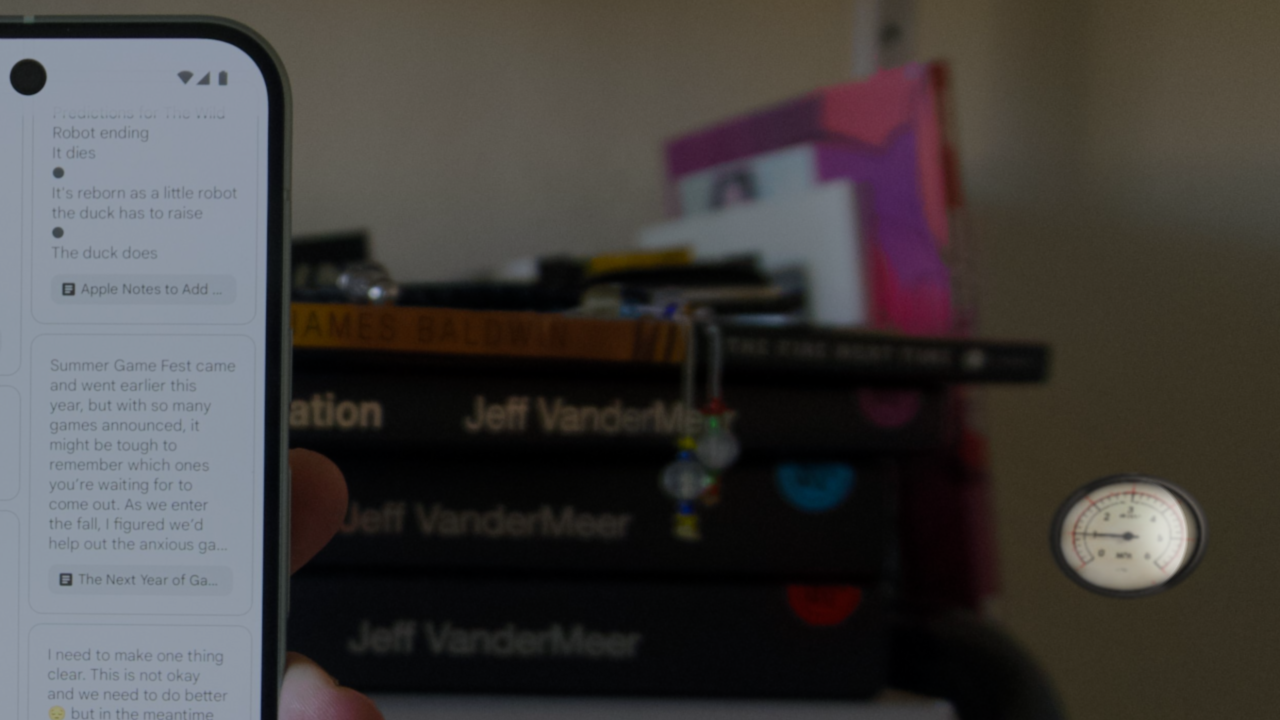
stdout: {"value": 1, "unit": "MPa"}
